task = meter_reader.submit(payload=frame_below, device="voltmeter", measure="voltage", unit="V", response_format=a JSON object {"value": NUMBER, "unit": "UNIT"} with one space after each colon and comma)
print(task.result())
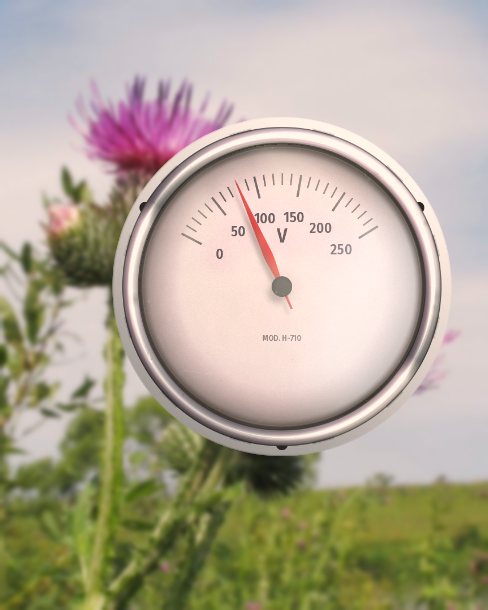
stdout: {"value": 80, "unit": "V"}
